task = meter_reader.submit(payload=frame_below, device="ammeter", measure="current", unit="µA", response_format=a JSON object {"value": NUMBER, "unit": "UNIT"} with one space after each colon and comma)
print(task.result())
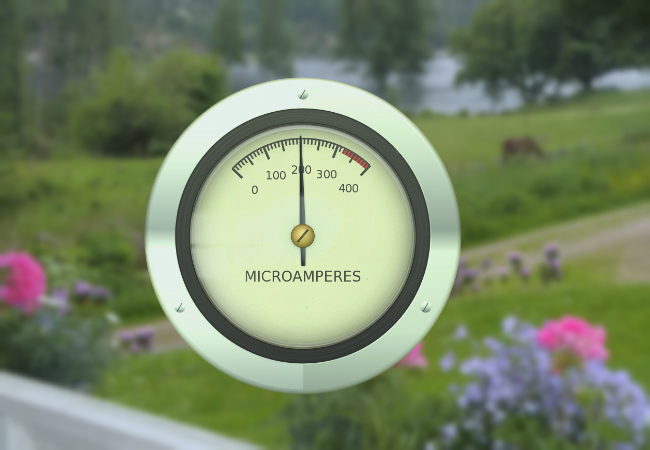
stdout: {"value": 200, "unit": "µA"}
